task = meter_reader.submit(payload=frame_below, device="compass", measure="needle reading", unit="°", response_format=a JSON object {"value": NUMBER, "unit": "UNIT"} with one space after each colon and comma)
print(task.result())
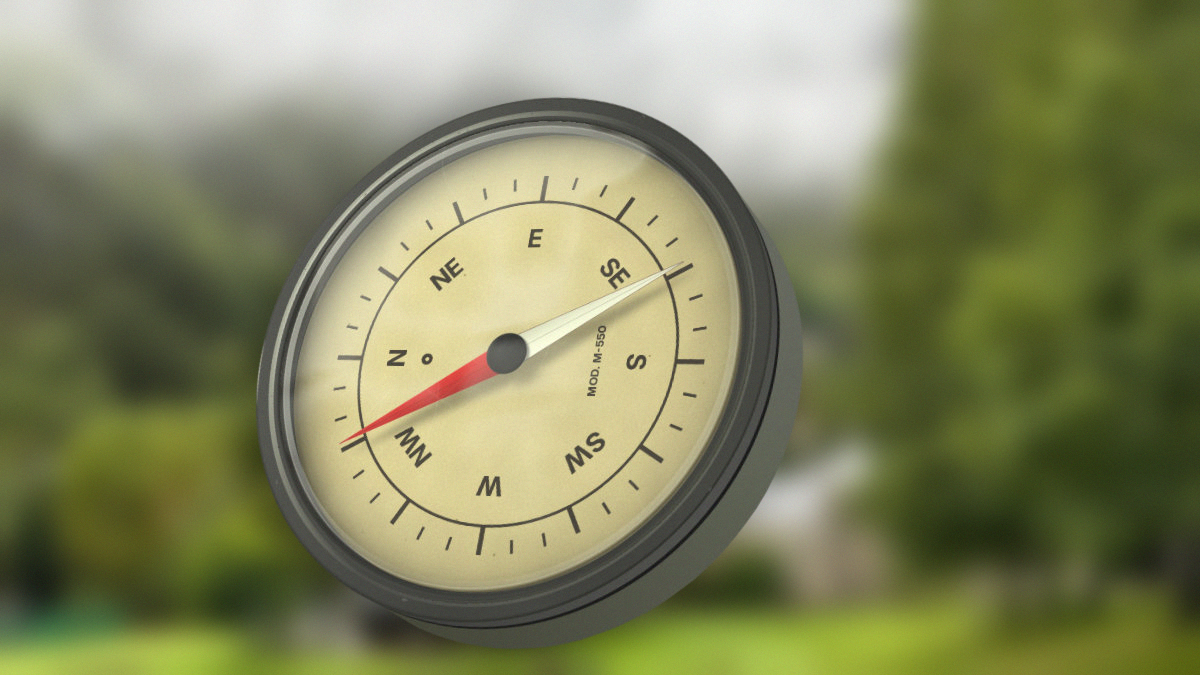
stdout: {"value": 330, "unit": "°"}
